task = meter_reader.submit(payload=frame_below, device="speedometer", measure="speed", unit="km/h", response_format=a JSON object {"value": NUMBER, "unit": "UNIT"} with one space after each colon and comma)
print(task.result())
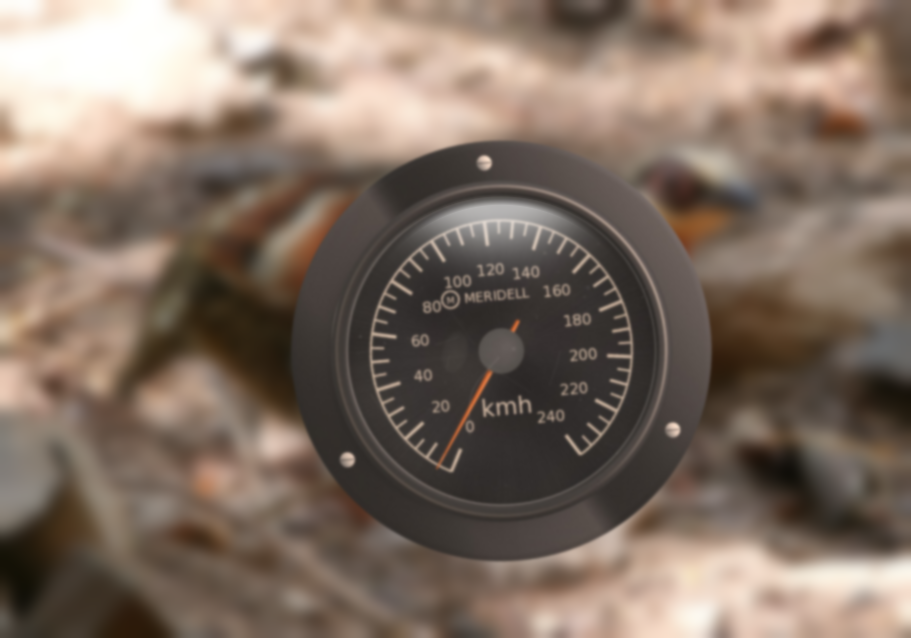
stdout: {"value": 5, "unit": "km/h"}
